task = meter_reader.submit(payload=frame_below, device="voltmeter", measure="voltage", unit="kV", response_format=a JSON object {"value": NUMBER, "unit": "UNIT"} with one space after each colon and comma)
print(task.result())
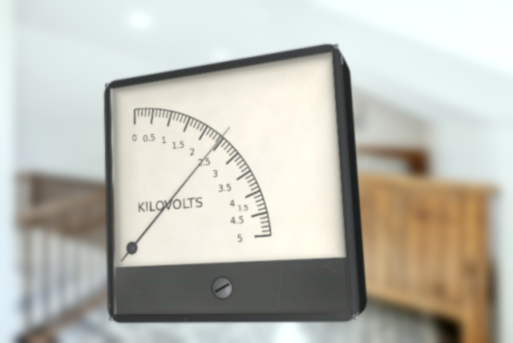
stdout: {"value": 2.5, "unit": "kV"}
